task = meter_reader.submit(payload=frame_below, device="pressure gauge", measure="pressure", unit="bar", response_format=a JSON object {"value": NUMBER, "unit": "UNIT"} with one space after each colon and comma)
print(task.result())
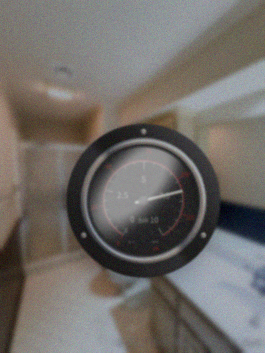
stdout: {"value": 7.5, "unit": "bar"}
